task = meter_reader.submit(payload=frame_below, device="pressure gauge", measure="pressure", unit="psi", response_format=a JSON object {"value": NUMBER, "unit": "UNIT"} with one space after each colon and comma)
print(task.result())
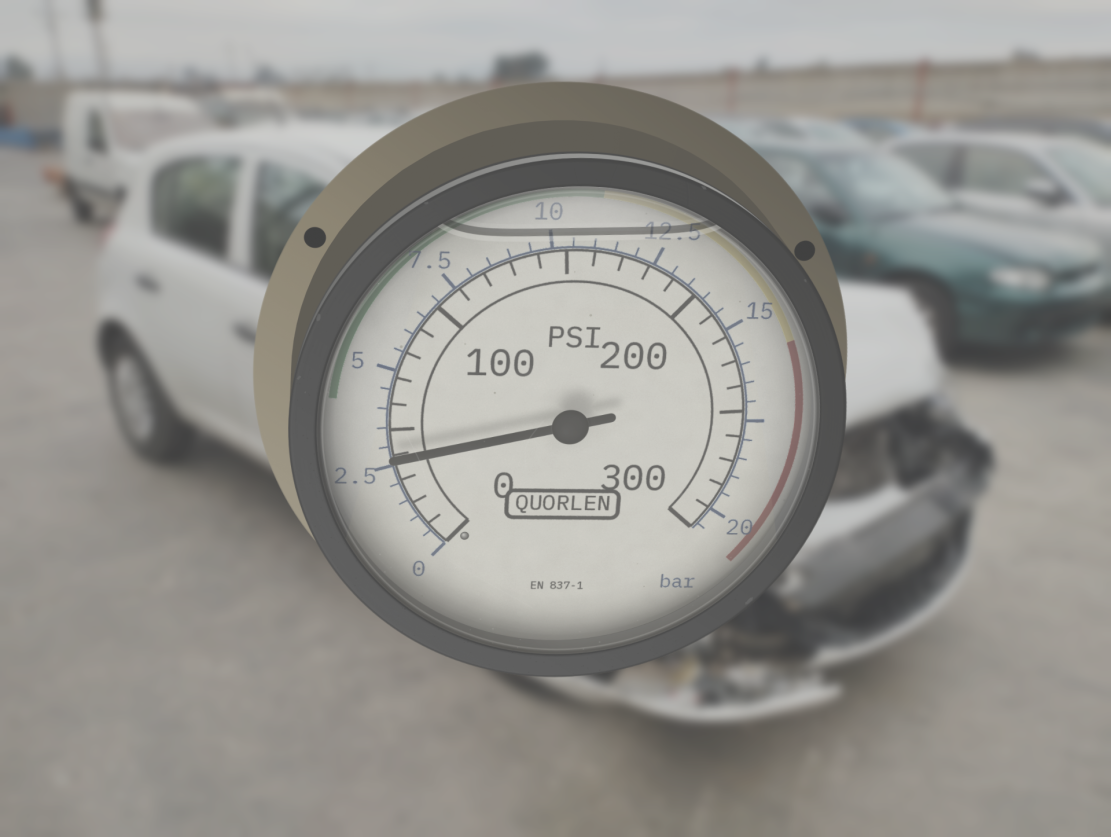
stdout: {"value": 40, "unit": "psi"}
